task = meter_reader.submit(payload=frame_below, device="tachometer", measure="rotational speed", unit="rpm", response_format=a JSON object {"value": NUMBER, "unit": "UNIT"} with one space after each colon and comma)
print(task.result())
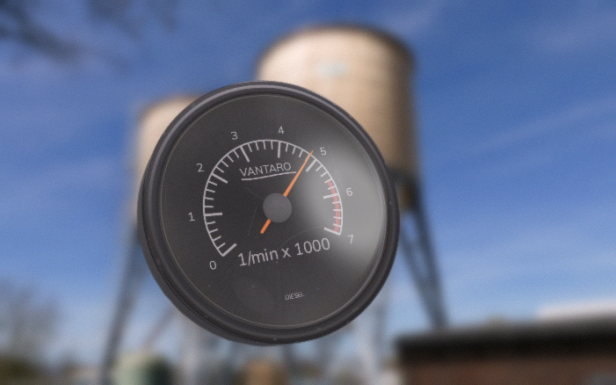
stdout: {"value": 4800, "unit": "rpm"}
